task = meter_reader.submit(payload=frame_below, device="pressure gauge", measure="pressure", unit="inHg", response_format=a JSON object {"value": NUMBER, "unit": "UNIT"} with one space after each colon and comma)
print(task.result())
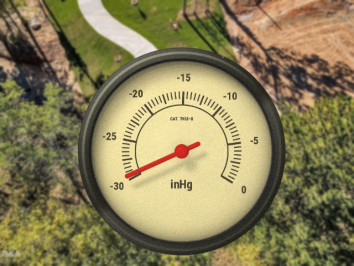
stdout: {"value": -29.5, "unit": "inHg"}
